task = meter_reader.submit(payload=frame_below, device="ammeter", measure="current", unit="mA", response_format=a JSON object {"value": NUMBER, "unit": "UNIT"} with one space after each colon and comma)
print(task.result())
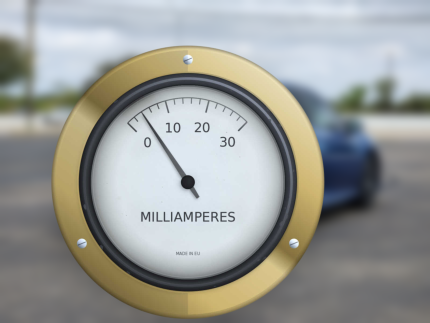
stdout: {"value": 4, "unit": "mA"}
